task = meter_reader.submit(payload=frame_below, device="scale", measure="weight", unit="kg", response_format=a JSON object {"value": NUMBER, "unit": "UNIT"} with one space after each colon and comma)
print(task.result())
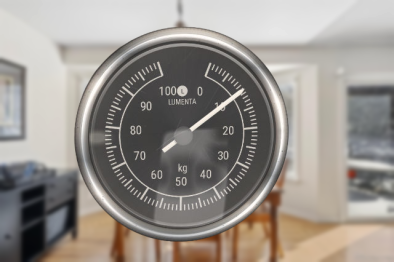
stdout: {"value": 10, "unit": "kg"}
